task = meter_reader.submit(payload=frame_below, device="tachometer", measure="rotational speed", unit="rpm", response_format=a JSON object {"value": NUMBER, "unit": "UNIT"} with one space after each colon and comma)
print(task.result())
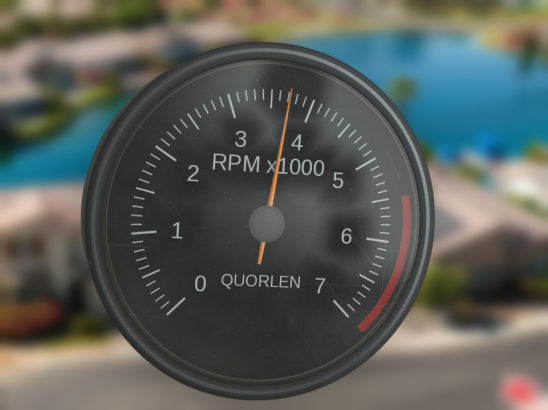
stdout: {"value": 3700, "unit": "rpm"}
